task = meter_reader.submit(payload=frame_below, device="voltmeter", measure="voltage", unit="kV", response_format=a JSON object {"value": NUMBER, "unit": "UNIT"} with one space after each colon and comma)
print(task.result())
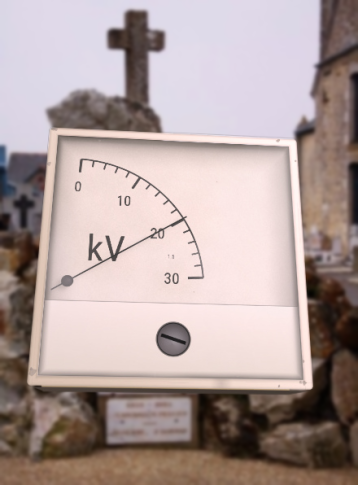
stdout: {"value": 20, "unit": "kV"}
